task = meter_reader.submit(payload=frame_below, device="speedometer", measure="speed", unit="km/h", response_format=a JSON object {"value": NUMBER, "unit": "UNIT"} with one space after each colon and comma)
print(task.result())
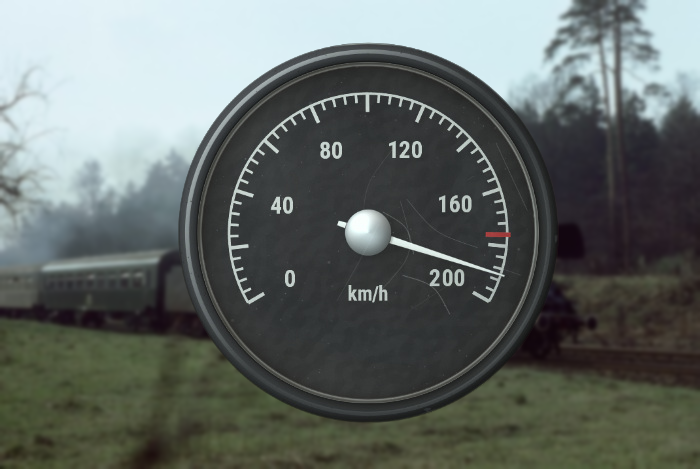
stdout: {"value": 190, "unit": "km/h"}
